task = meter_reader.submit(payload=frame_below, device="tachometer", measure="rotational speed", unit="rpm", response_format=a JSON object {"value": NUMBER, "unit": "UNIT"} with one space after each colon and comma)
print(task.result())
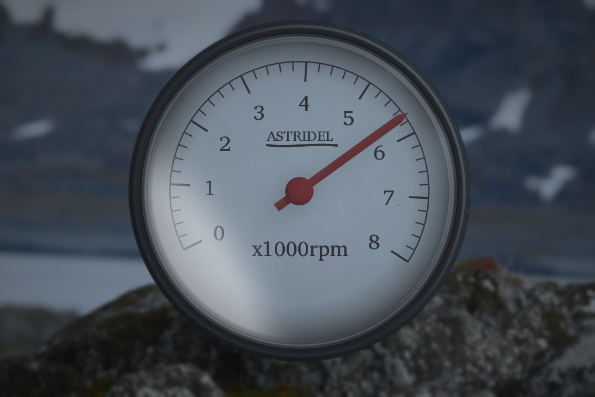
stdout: {"value": 5700, "unit": "rpm"}
